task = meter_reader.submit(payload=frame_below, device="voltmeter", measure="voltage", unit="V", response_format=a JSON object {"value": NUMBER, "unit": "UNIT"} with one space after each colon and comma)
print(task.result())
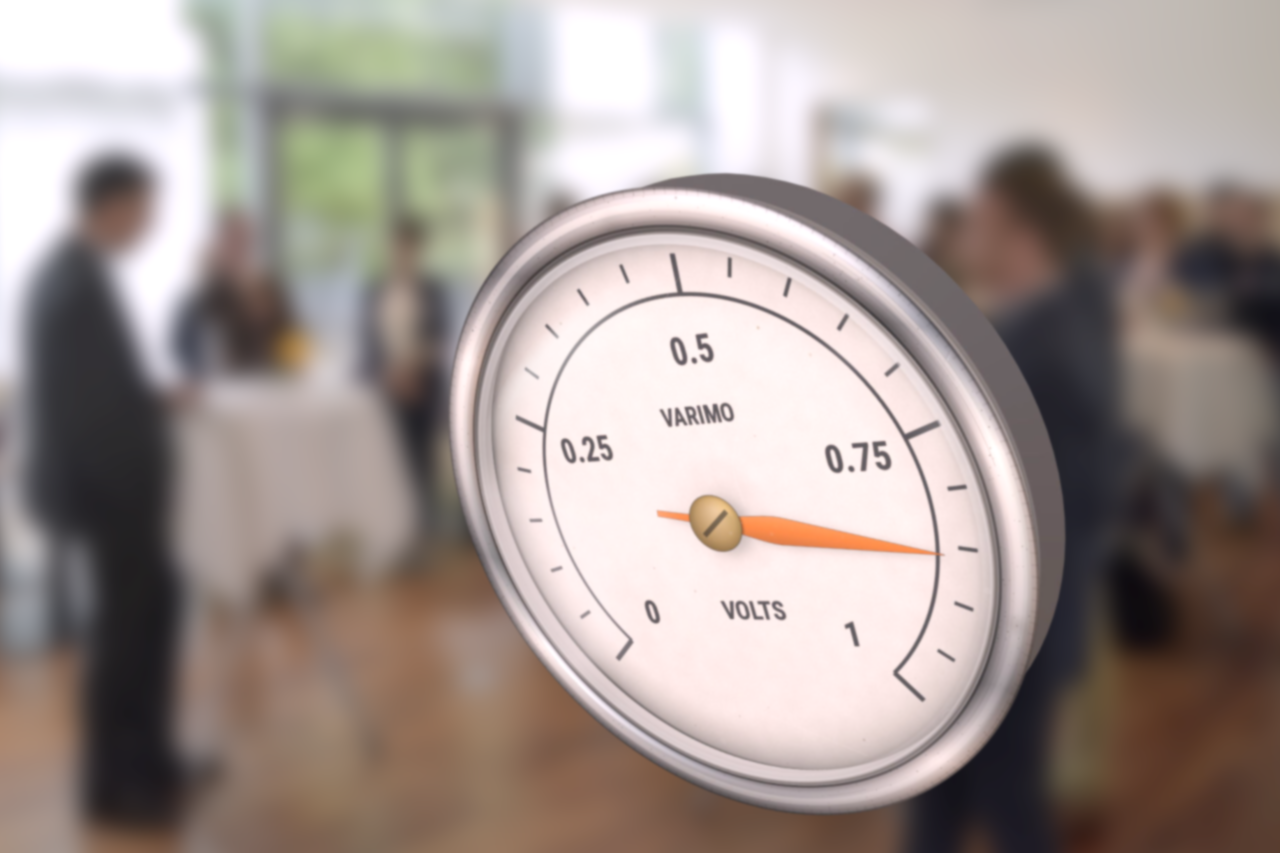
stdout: {"value": 0.85, "unit": "V"}
